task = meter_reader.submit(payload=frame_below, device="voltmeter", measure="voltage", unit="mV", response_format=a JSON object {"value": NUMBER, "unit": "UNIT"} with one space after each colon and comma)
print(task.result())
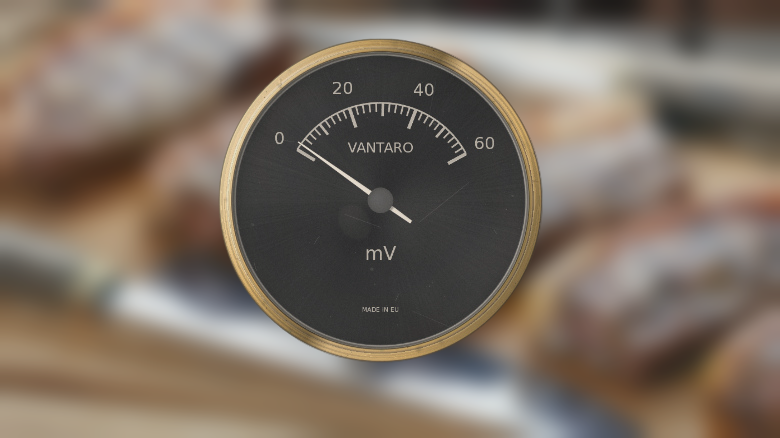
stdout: {"value": 2, "unit": "mV"}
